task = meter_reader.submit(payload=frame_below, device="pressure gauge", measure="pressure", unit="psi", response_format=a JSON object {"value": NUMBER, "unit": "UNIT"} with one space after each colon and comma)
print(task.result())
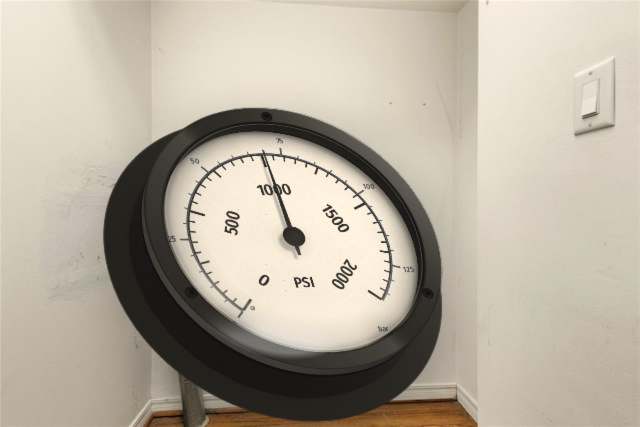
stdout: {"value": 1000, "unit": "psi"}
